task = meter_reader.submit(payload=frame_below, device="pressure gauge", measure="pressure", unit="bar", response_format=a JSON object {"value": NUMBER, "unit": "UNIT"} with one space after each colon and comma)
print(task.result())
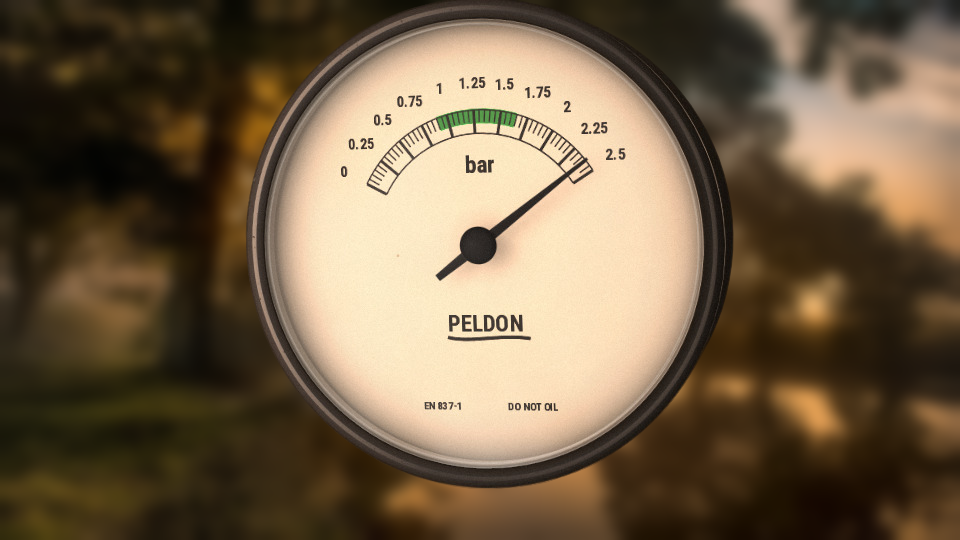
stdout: {"value": 2.4, "unit": "bar"}
